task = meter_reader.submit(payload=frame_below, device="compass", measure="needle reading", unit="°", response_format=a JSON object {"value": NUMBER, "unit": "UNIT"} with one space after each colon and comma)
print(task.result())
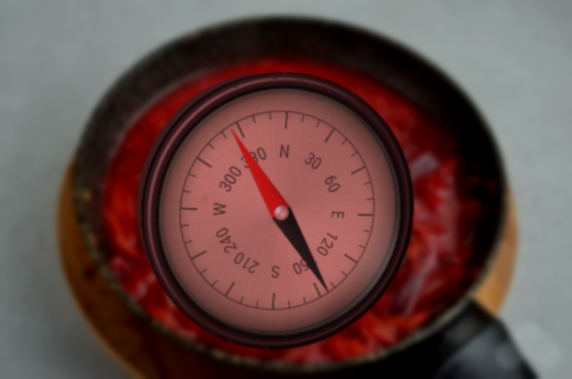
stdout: {"value": 325, "unit": "°"}
